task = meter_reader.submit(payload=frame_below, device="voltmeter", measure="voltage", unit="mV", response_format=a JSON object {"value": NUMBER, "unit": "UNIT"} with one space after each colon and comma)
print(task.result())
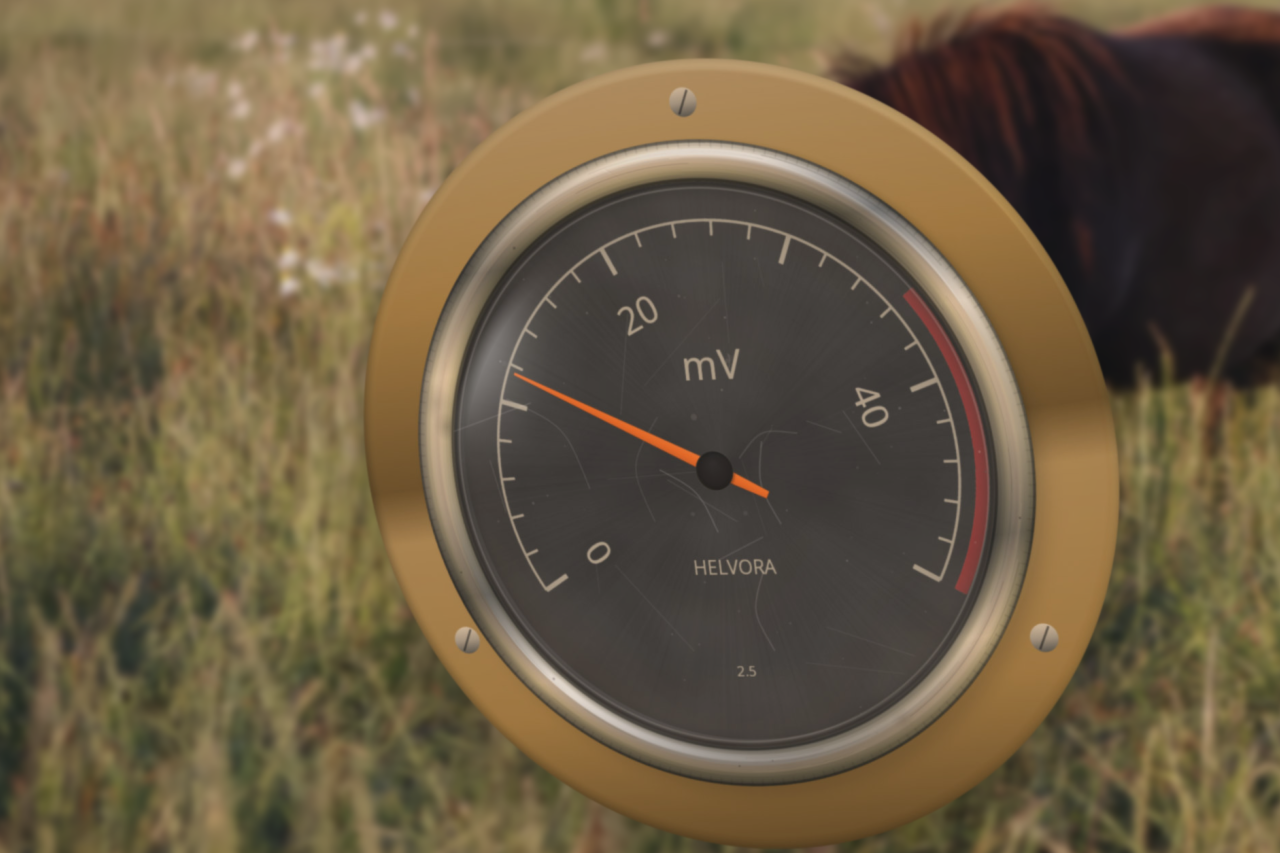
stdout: {"value": 12, "unit": "mV"}
